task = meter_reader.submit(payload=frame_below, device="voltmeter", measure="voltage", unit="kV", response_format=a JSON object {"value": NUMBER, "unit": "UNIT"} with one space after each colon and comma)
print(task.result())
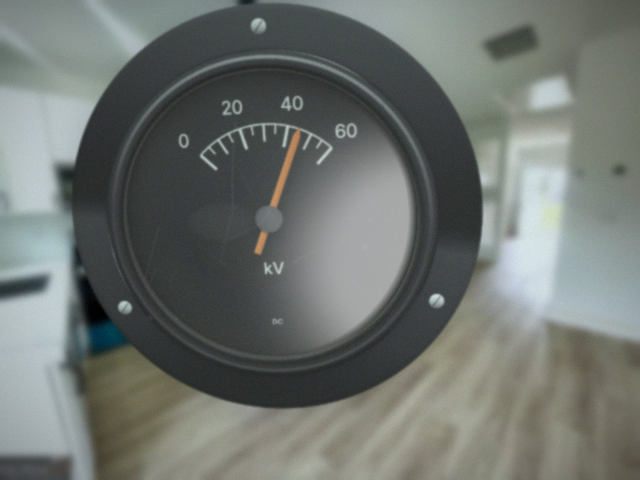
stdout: {"value": 45, "unit": "kV"}
